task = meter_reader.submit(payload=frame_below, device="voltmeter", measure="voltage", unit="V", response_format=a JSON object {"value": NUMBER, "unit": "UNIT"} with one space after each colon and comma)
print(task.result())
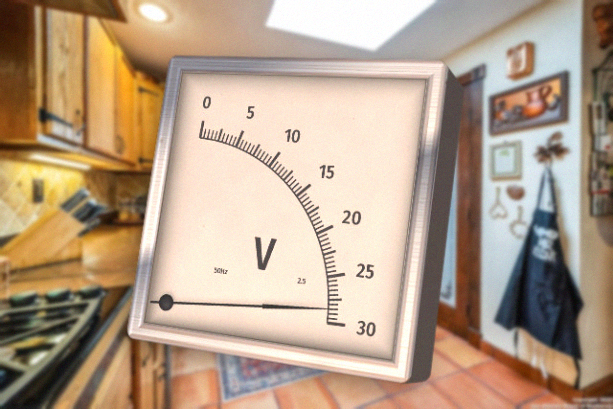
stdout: {"value": 28.5, "unit": "V"}
